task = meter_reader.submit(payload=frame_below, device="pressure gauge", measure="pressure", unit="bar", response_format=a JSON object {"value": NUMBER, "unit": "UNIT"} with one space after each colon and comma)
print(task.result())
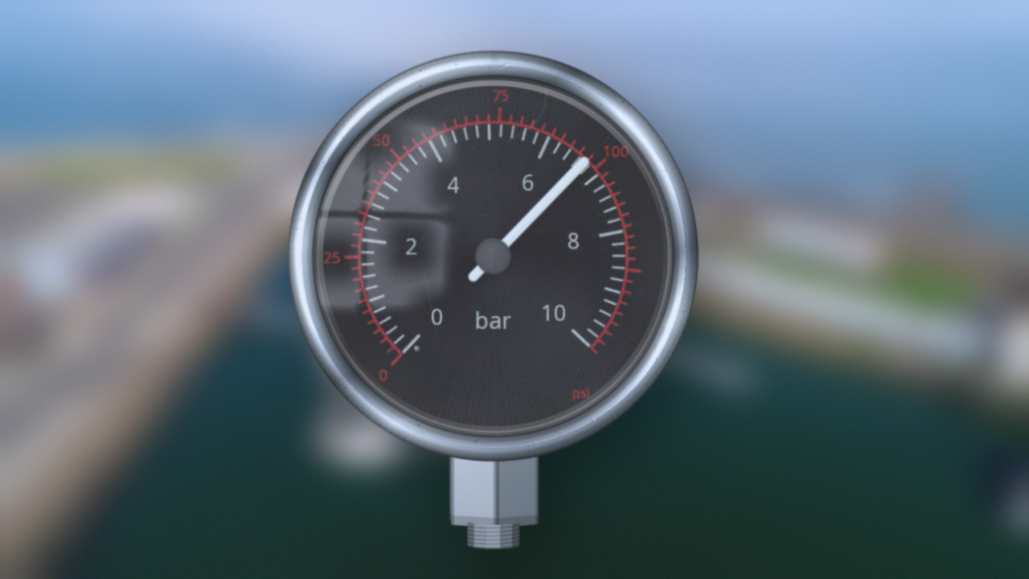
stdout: {"value": 6.7, "unit": "bar"}
